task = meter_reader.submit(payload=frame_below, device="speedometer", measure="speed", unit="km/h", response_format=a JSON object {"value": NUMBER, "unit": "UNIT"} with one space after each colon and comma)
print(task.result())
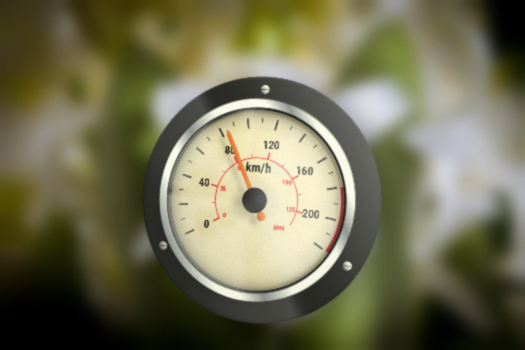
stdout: {"value": 85, "unit": "km/h"}
